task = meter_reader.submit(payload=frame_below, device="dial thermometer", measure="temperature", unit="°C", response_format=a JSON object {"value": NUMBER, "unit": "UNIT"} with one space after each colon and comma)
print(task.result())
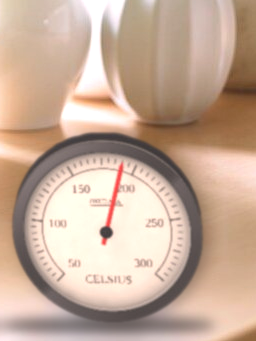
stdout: {"value": 190, "unit": "°C"}
